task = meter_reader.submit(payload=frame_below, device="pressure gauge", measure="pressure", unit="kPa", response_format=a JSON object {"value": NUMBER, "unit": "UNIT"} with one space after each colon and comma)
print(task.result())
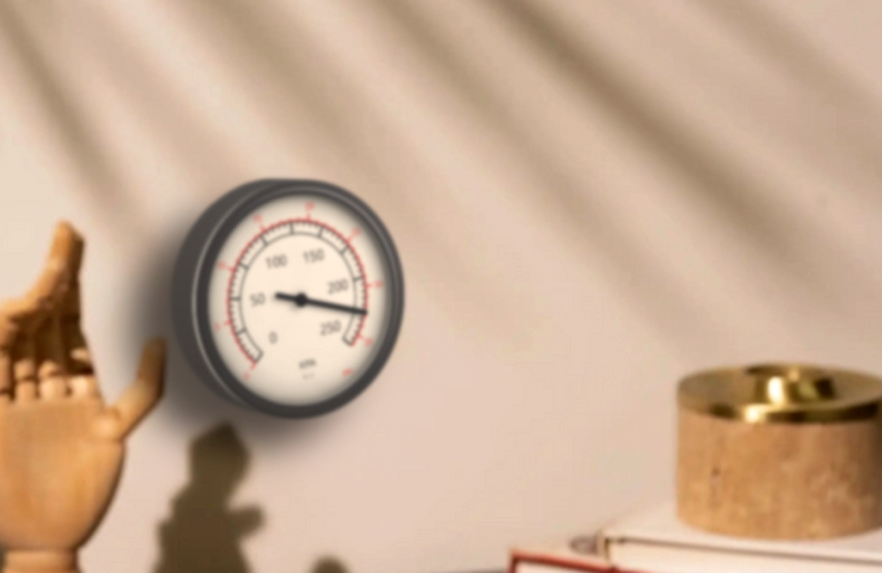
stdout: {"value": 225, "unit": "kPa"}
